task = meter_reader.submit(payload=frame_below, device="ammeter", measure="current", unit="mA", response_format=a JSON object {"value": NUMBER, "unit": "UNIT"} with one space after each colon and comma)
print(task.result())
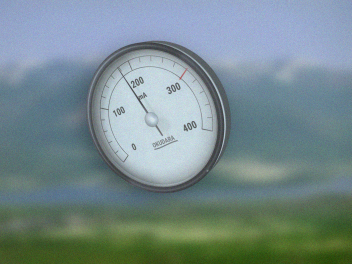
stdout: {"value": 180, "unit": "mA"}
